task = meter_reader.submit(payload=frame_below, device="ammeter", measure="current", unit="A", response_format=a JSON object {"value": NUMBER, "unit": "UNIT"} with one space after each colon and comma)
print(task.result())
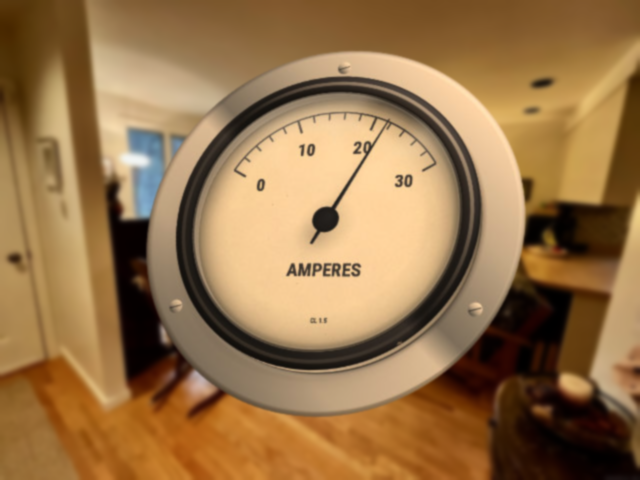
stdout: {"value": 22, "unit": "A"}
